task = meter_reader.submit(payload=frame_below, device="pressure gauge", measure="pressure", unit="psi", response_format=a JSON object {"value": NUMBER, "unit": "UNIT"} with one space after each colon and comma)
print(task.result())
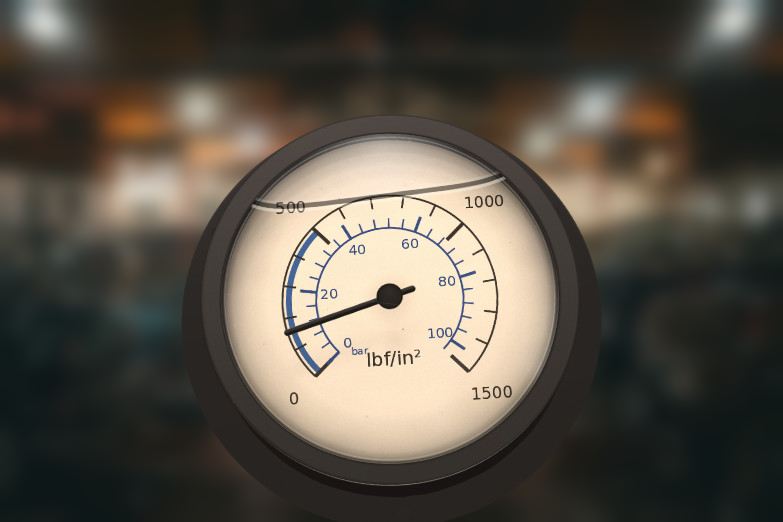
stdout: {"value": 150, "unit": "psi"}
